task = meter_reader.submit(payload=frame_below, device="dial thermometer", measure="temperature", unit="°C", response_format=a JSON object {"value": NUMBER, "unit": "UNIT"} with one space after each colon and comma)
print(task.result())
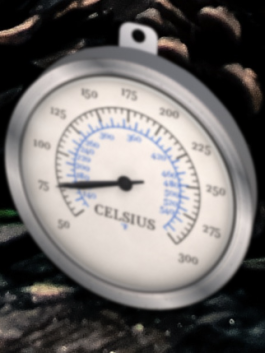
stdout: {"value": 75, "unit": "°C"}
